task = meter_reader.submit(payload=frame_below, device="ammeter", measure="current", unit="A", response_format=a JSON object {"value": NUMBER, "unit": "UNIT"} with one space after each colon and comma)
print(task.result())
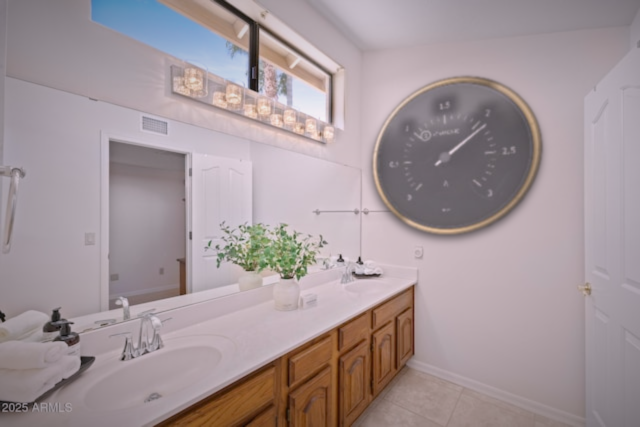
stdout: {"value": 2.1, "unit": "A"}
